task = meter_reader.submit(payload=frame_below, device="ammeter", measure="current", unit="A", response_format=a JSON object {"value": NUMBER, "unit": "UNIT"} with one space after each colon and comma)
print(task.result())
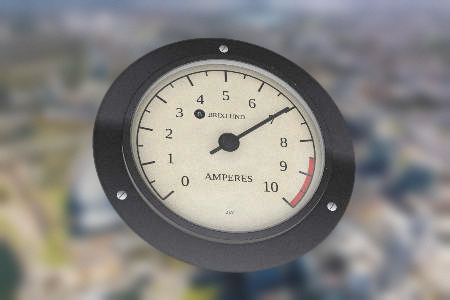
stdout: {"value": 7, "unit": "A"}
